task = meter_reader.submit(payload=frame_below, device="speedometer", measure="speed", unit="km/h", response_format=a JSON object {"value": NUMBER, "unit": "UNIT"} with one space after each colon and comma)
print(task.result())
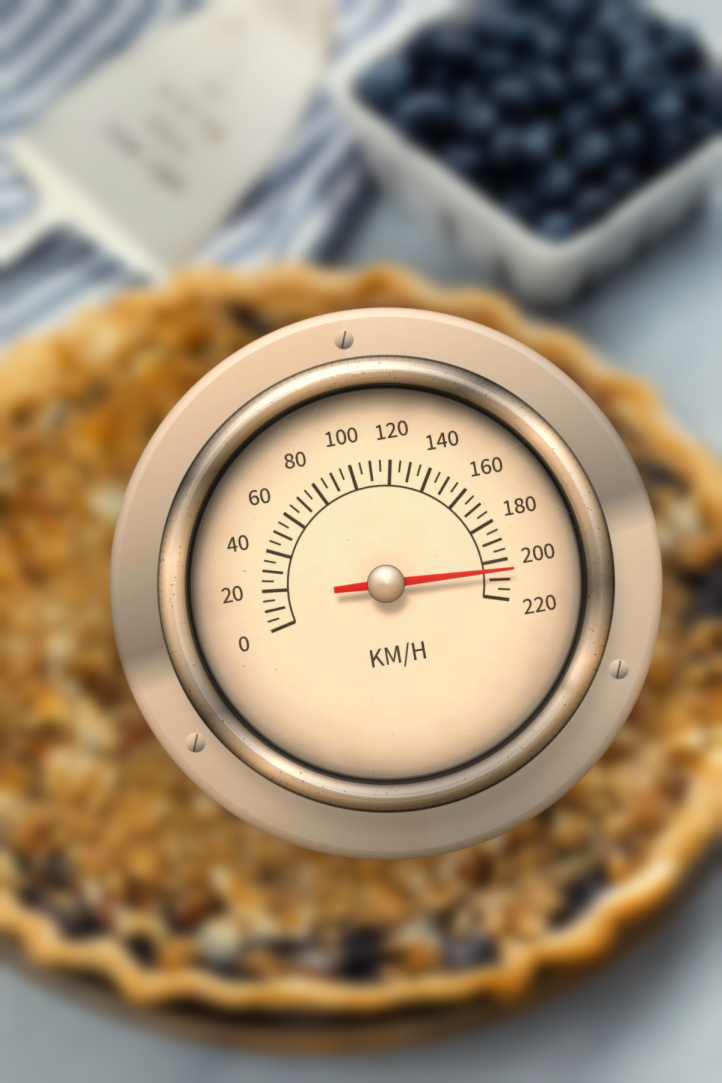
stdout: {"value": 205, "unit": "km/h"}
